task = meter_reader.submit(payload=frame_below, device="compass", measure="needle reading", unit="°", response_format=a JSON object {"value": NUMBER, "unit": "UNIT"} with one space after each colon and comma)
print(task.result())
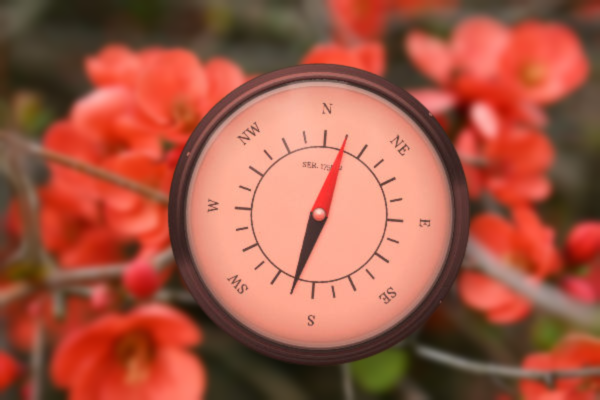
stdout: {"value": 15, "unit": "°"}
